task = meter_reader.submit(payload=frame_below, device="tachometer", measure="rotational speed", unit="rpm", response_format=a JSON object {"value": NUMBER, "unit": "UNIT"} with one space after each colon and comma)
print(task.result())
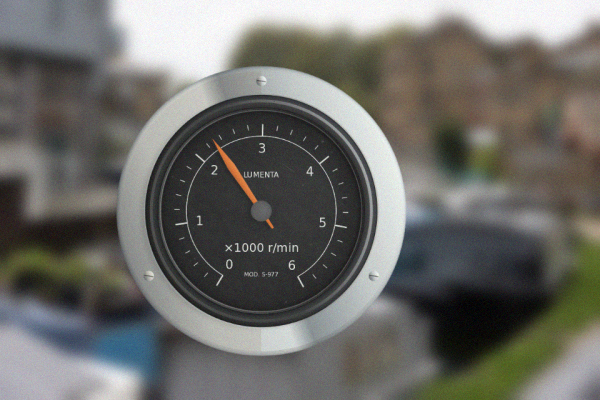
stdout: {"value": 2300, "unit": "rpm"}
